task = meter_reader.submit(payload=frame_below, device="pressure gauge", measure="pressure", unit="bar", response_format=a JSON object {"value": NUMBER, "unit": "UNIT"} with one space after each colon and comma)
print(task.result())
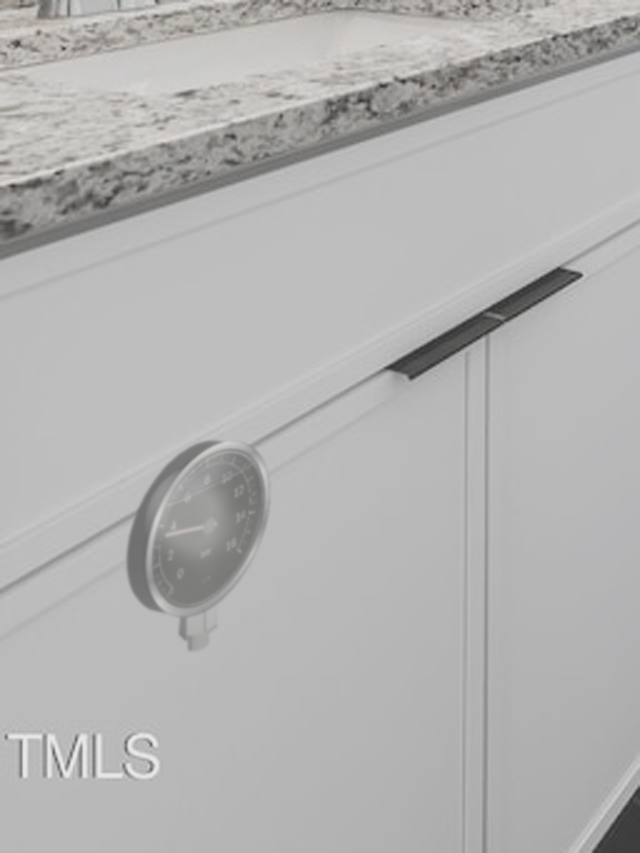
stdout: {"value": 3.5, "unit": "bar"}
